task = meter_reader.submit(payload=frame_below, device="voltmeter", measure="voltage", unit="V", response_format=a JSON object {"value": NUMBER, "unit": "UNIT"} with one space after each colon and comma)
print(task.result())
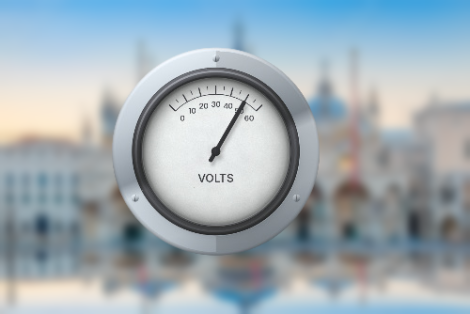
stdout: {"value": 50, "unit": "V"}
